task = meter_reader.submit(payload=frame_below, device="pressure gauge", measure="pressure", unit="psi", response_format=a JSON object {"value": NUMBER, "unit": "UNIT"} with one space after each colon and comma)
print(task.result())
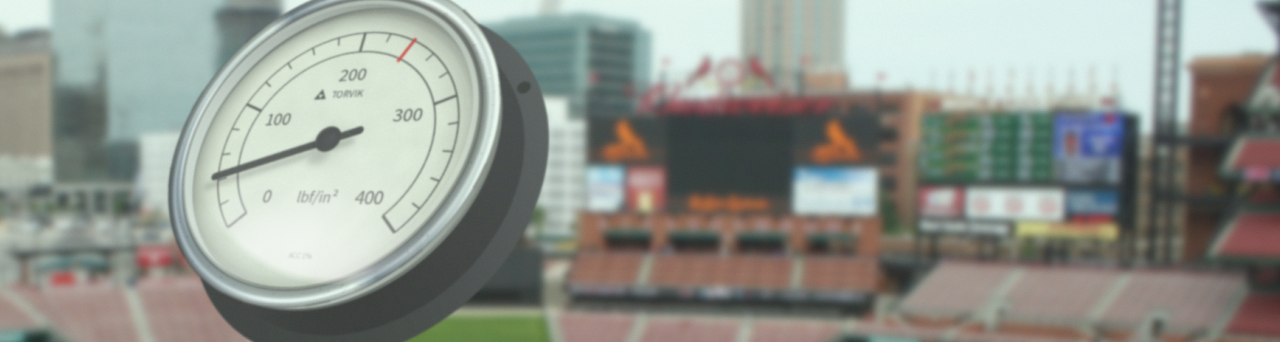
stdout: {"value": 40, "unit": "psi"}
